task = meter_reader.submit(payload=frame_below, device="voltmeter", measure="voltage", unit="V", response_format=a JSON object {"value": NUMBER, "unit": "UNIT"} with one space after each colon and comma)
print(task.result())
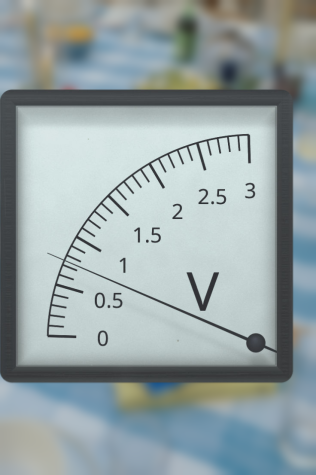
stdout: {"value": 0.75, "unit": "V"}
